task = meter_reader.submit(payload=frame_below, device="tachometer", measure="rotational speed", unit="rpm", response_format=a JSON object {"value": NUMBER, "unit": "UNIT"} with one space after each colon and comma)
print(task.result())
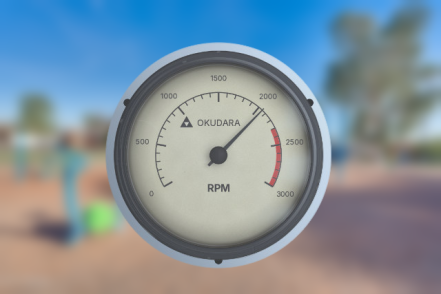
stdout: {"value": 2050, "unit": "rpm"}
